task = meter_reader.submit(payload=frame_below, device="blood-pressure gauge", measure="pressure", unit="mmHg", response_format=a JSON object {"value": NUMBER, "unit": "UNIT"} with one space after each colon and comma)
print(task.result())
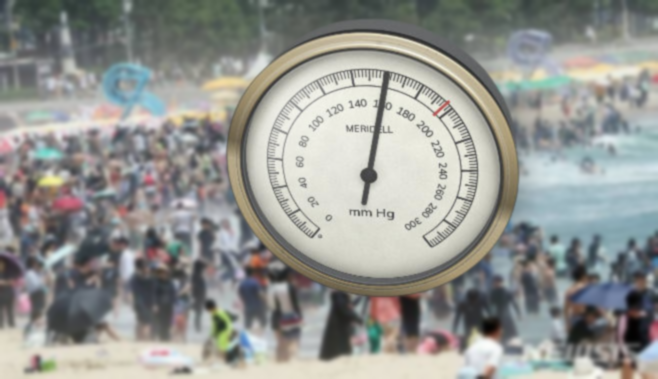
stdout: {"value": 160, "unit": "mmHg"}
